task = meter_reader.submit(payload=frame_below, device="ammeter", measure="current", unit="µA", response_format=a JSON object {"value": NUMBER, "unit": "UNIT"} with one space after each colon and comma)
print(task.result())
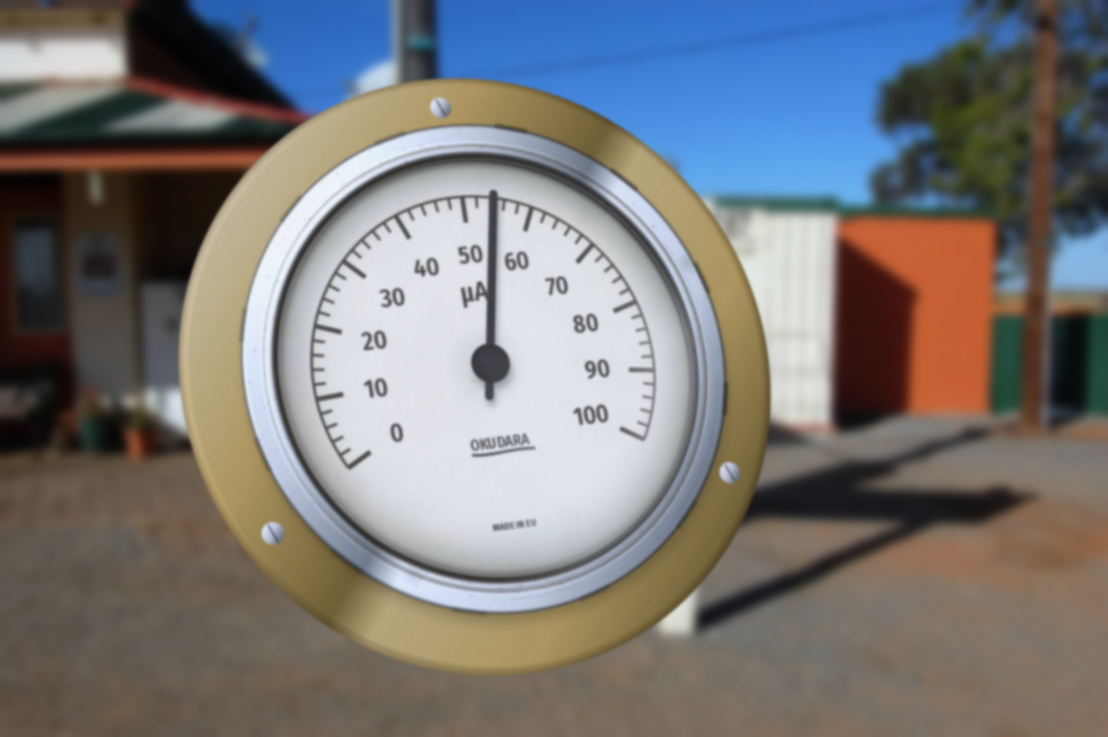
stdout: {"value": 54, "unit": "µA"}
